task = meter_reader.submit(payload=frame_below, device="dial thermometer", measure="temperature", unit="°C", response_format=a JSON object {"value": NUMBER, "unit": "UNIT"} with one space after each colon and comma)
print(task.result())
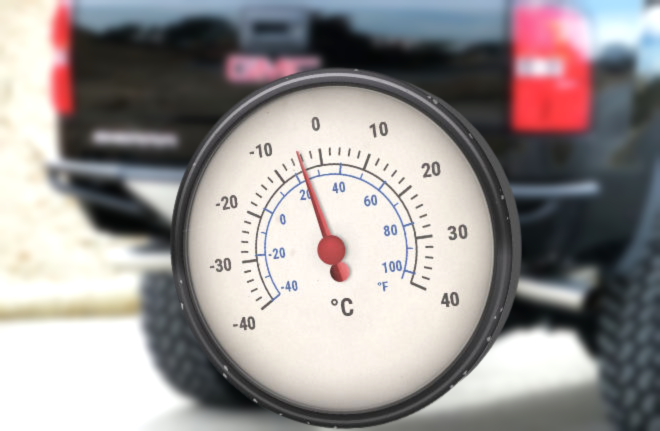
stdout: {"value": -4, "unit": "°C"}
